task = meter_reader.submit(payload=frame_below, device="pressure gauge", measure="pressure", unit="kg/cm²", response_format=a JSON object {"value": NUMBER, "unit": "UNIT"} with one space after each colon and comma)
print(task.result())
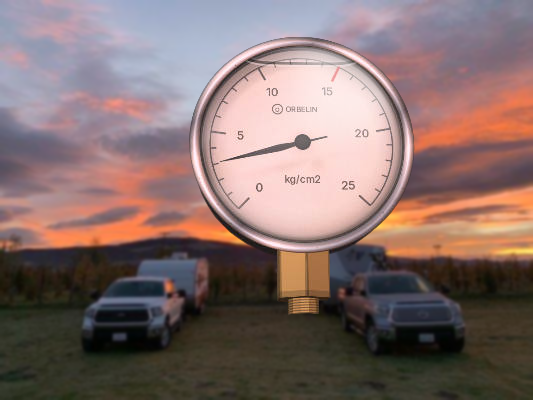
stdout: {"value": 3, "unit": "kg/cm²"}
